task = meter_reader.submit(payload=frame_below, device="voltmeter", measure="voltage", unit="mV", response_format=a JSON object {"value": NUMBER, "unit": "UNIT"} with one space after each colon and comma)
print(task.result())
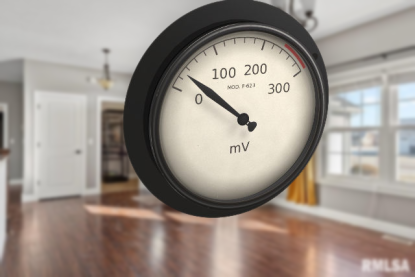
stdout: {"value": 30, "unit": "mV"}
